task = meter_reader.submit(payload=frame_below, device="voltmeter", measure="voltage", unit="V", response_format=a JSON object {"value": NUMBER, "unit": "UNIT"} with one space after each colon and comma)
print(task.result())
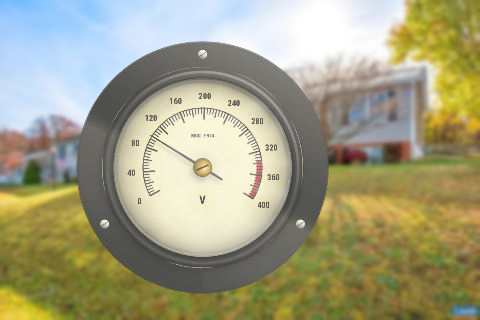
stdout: {"value": 100, "unit": "V"}
